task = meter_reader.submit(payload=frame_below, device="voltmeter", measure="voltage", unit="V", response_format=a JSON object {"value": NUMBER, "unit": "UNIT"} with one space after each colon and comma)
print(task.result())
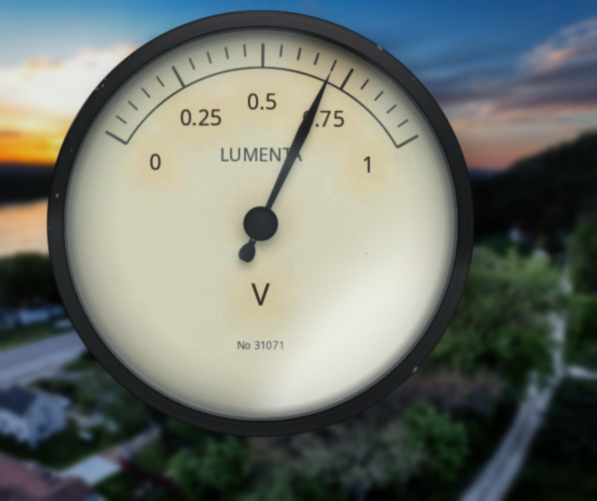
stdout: {"value": 0.7, "unit": "V"}
